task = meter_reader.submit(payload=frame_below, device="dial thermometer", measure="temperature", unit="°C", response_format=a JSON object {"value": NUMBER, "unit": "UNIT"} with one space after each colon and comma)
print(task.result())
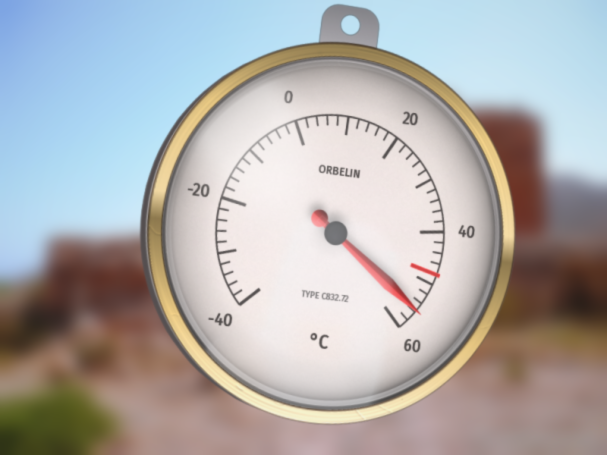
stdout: {"value": 56, "unit": "°C"}
